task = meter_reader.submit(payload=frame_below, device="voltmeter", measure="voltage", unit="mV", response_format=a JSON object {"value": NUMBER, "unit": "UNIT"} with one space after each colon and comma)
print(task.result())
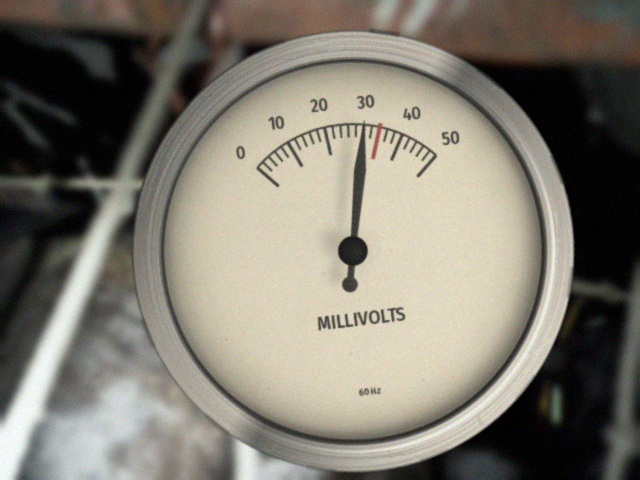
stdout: {"value": 30, "unit": "mV"}
